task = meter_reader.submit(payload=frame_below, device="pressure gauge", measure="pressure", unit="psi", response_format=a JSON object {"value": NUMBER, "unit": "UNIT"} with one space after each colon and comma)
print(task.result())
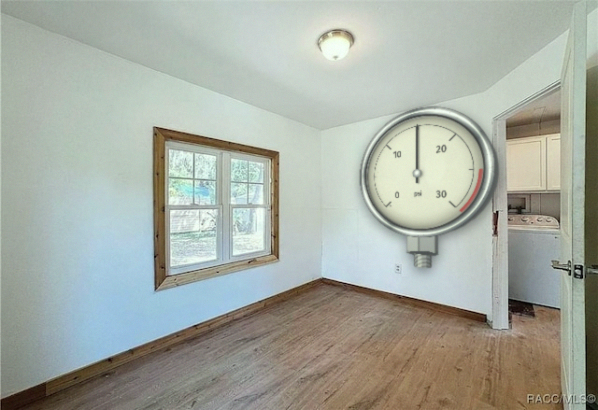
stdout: {"value": 15, "unit": "psi"}
